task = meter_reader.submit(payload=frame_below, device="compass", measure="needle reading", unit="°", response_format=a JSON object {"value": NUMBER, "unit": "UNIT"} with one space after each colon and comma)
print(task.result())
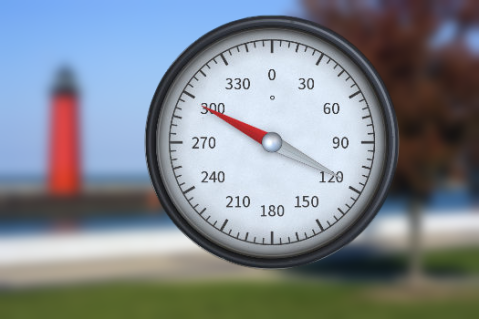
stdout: {"value": 297.5, "unit": "°"}
